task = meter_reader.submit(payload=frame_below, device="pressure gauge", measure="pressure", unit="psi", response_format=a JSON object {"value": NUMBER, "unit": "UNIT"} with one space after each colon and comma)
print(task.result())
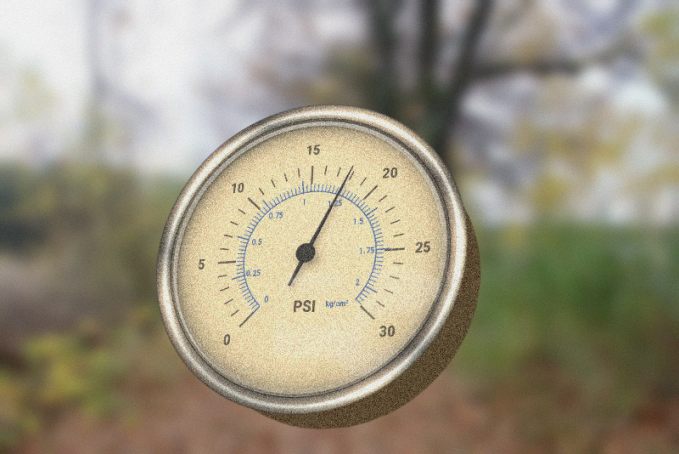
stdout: {"value": 18, "unit": "psi"}
